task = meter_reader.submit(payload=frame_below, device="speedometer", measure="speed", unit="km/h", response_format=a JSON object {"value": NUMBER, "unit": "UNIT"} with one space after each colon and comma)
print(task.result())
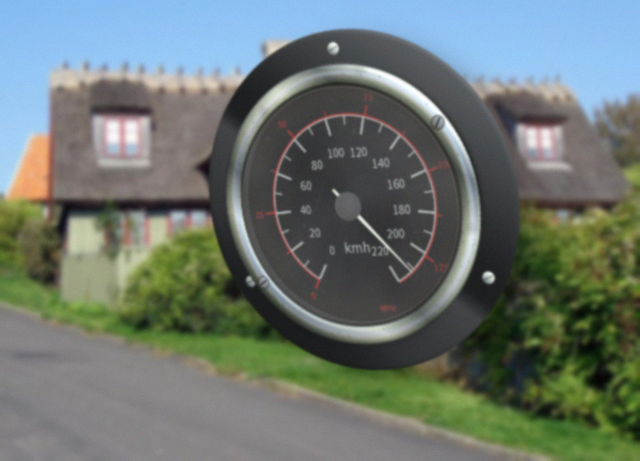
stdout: {"value": 210, "unit": "km/h"}
